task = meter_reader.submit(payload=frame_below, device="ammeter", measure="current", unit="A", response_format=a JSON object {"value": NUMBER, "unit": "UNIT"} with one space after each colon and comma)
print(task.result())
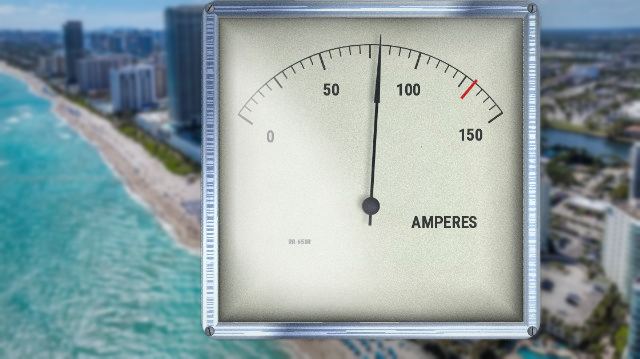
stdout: {"value": 80, "unit": "A"}
